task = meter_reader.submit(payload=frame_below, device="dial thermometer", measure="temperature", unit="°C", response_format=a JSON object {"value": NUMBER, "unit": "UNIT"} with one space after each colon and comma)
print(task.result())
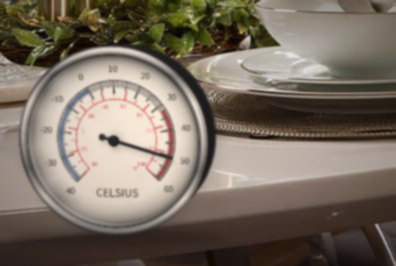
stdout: {"value": 50, "unit": "°C"}
